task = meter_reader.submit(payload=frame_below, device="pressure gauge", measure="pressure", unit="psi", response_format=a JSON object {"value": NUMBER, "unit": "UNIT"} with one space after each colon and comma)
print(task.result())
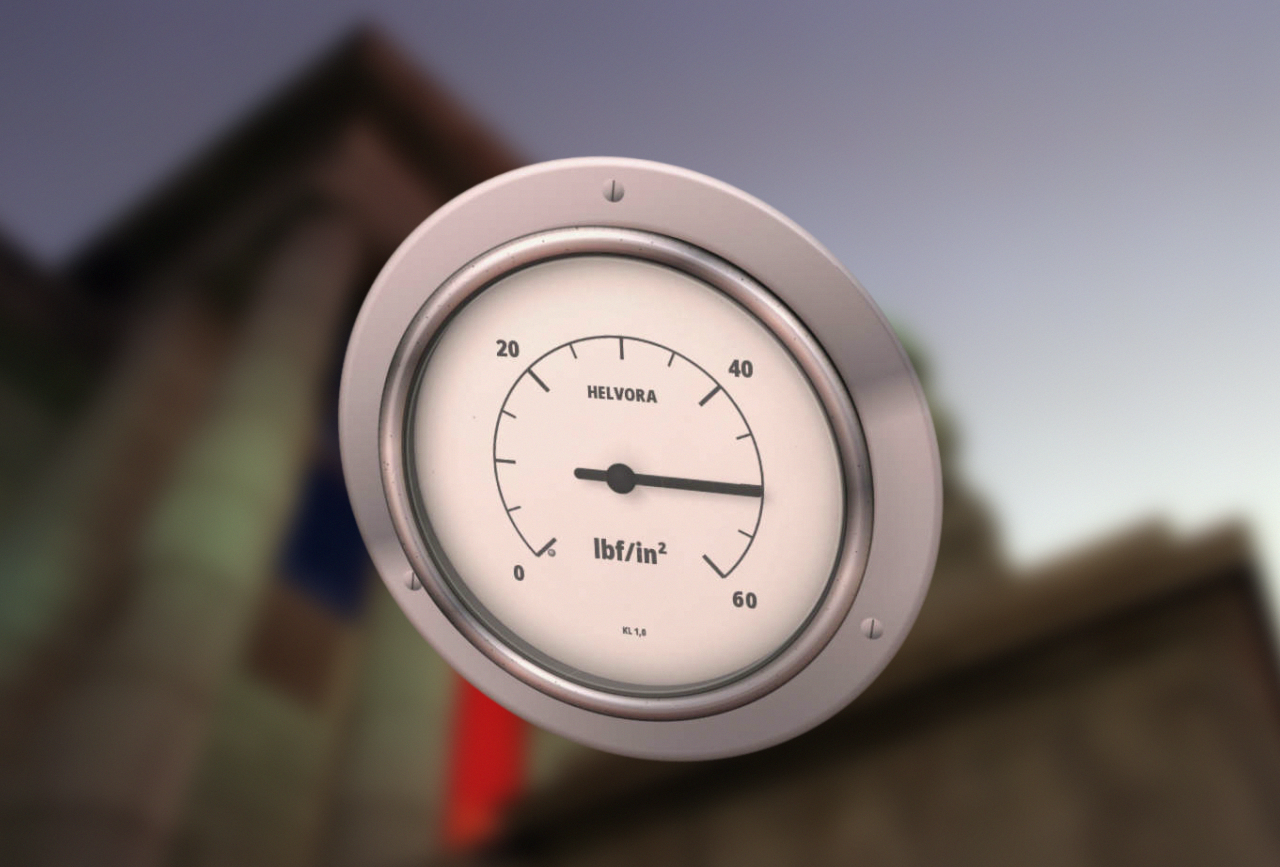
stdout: {"value": 50, "unit": "psi"}
